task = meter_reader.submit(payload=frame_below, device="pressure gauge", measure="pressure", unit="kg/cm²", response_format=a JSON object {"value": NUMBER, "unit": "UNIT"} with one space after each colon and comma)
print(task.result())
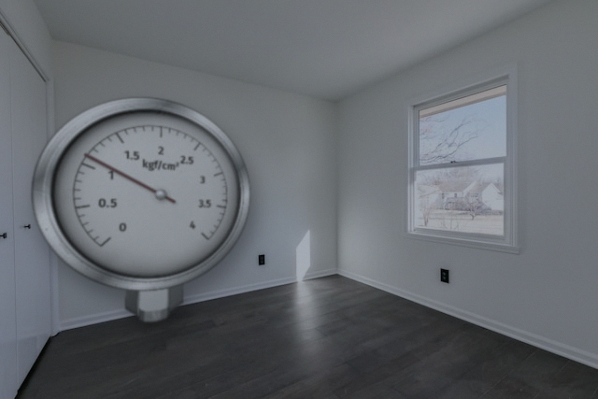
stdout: {"value": 1.1, "unit": "kg/cm²"}
